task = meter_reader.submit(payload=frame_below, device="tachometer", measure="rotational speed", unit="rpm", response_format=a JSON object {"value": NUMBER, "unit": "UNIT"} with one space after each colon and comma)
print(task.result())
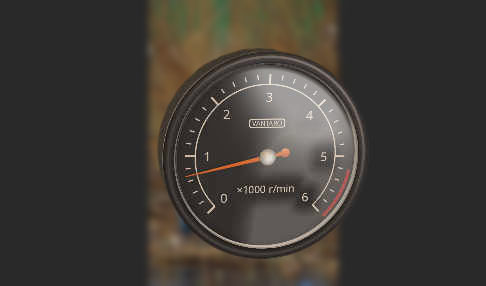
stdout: {"value": 700, "unit": "rpm"}
